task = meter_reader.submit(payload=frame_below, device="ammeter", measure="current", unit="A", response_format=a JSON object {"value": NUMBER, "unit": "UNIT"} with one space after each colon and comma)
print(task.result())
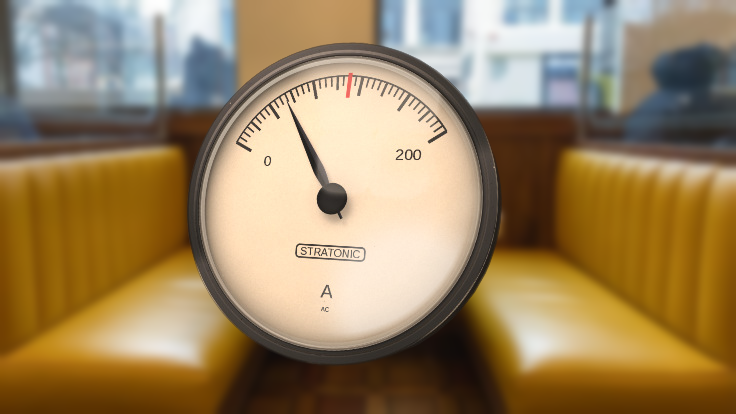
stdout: {"value": 55, "unit": "A"}
